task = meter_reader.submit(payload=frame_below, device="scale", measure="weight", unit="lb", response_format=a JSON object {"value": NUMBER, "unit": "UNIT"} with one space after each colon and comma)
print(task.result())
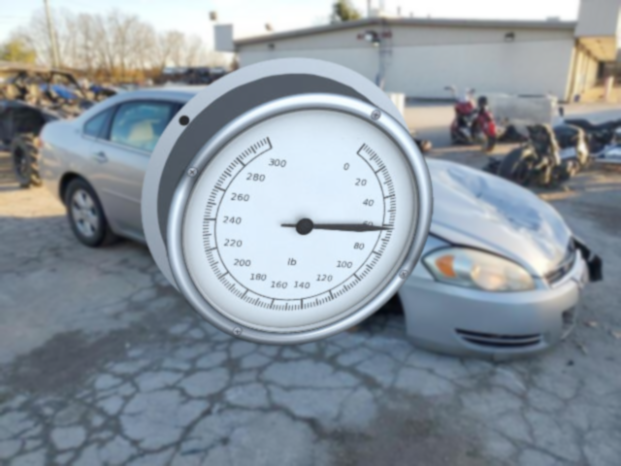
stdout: {"value": 60, "unit": "lb"}
